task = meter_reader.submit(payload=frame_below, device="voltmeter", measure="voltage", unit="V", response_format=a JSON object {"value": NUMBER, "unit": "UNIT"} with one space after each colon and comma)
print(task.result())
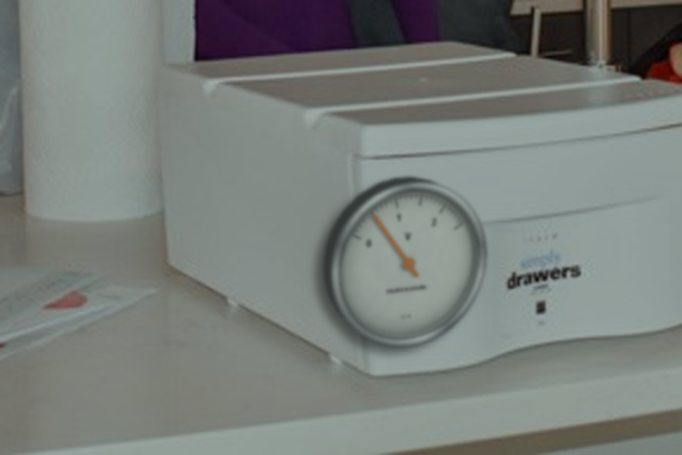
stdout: {"value": 0.5, "unit": "V"}
